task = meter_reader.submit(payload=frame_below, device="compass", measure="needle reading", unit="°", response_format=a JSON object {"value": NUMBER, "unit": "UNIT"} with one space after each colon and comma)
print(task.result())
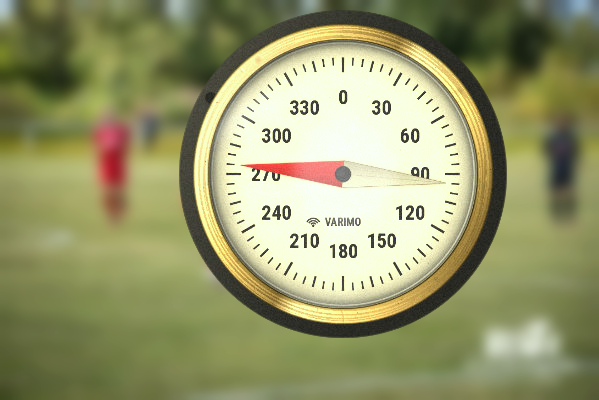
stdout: {"value": 275, "unit": "°"}
